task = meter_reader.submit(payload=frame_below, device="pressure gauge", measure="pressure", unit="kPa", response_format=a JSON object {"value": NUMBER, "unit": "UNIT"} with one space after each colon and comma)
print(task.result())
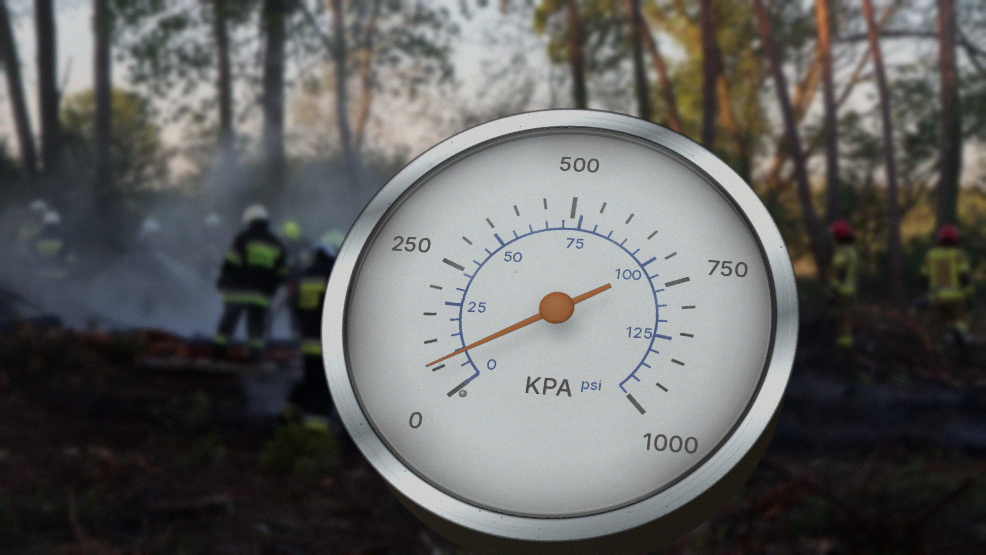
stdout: {"value": 50, "unit": "kPa"}
